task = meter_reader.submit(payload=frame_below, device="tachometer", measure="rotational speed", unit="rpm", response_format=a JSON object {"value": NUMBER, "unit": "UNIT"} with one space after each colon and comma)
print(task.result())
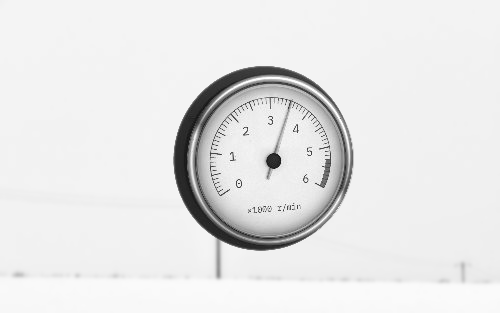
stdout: {"value": 3500, "unit": "rpm"}
